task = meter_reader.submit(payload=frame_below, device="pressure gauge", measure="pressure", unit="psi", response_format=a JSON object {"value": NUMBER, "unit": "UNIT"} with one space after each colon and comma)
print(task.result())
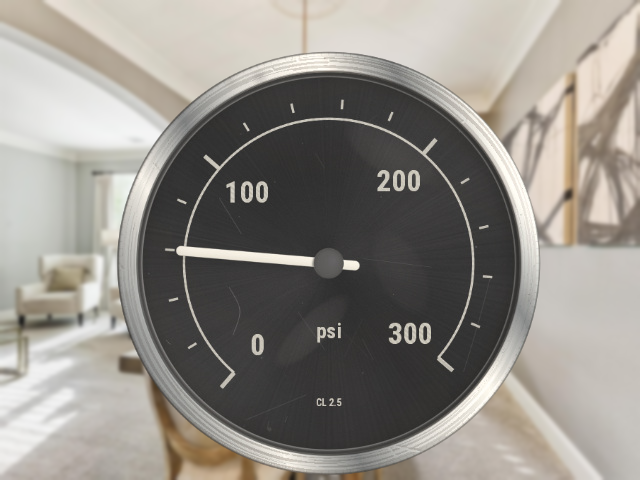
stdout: {"value": 60, "unit": "psi"}
